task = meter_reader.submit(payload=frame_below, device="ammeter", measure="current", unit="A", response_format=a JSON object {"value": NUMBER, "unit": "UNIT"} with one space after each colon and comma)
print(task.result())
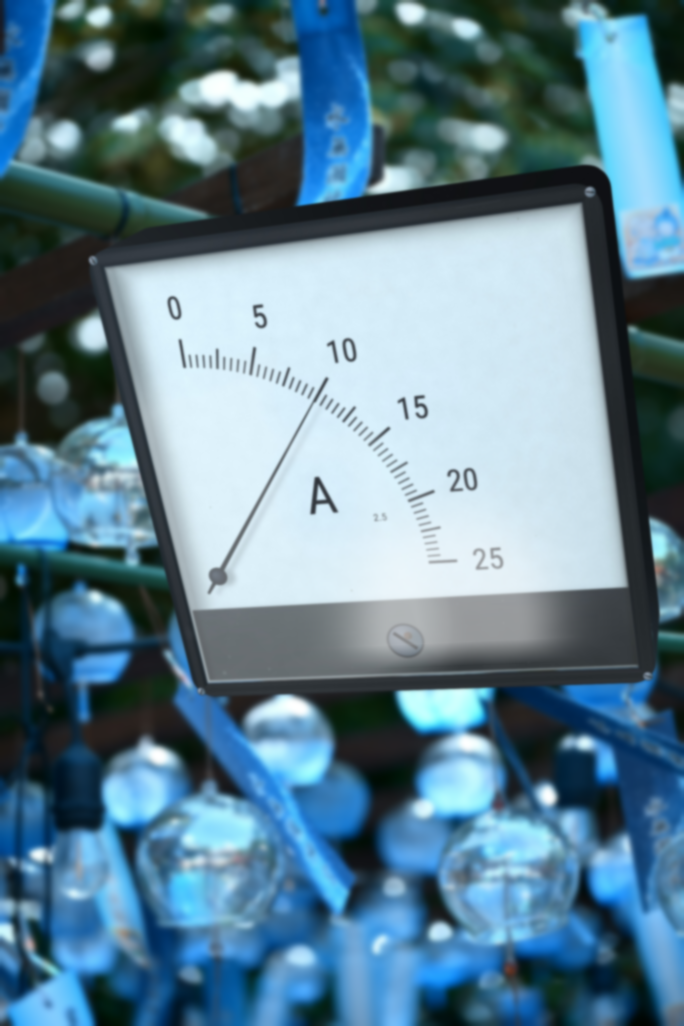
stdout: {"value": 10, "unit": "A"}
